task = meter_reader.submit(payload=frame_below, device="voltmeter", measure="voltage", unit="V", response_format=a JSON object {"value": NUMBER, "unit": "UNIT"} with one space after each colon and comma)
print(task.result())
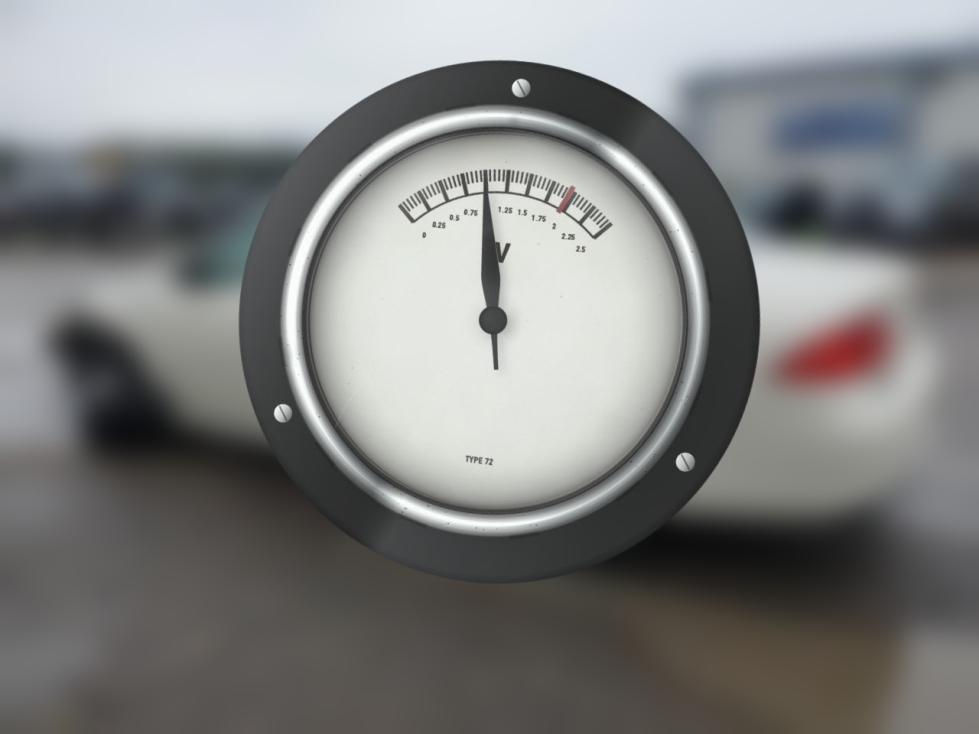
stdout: {"value": 1, "unit": "V"}
